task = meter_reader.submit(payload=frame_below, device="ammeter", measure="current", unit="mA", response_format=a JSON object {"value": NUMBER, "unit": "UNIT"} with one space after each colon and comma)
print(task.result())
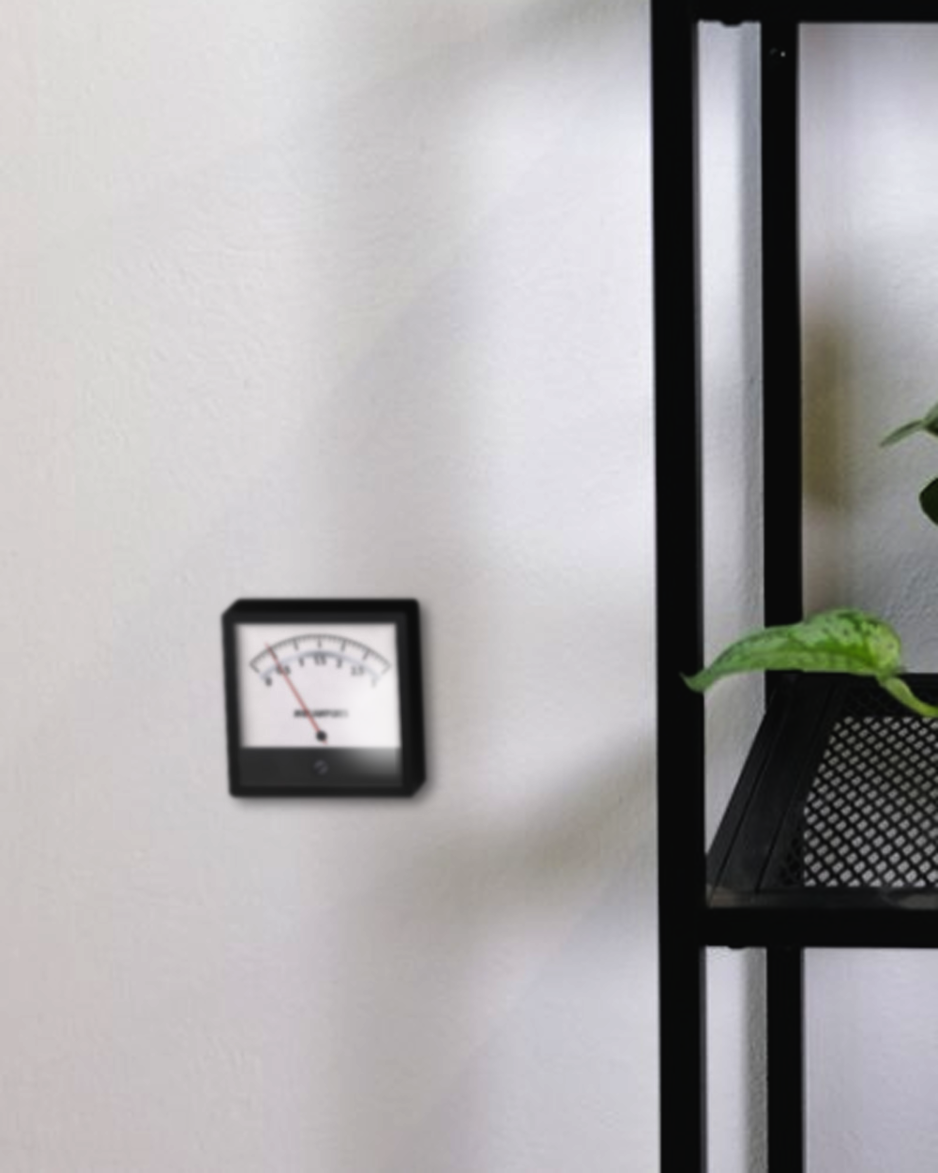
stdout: {"value": 0.5, "unit": "mA"}
